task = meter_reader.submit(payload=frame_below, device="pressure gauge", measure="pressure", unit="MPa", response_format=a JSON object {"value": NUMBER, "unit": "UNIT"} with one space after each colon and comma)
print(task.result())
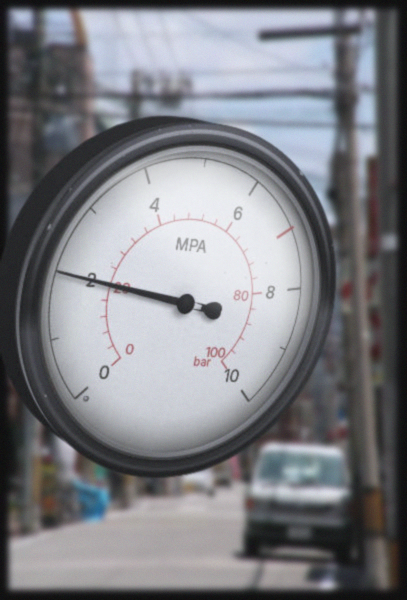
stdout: {"value": 2, "unit": "MPa"}
